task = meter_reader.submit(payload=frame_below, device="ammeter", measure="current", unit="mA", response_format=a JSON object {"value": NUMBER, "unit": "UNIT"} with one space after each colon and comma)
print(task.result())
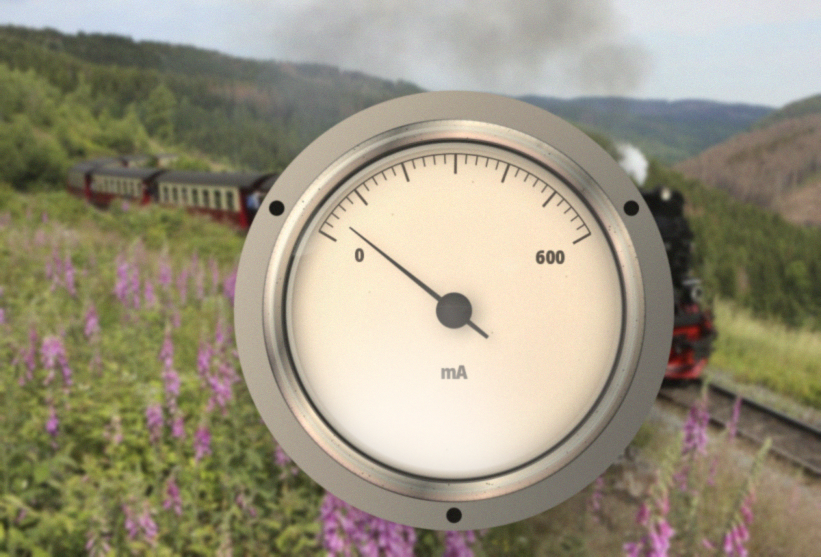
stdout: {"value": 40, "unit": "mA"}
